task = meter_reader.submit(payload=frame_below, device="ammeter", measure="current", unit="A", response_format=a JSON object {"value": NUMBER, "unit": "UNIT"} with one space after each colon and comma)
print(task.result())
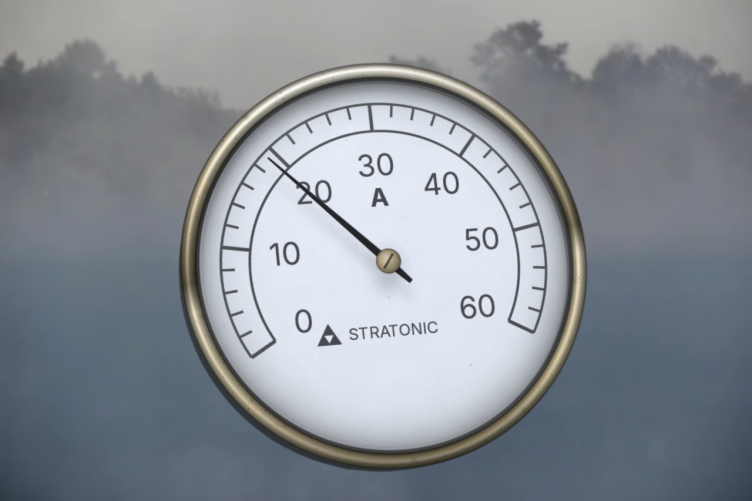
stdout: {"value": 19, "unit": "A"}
